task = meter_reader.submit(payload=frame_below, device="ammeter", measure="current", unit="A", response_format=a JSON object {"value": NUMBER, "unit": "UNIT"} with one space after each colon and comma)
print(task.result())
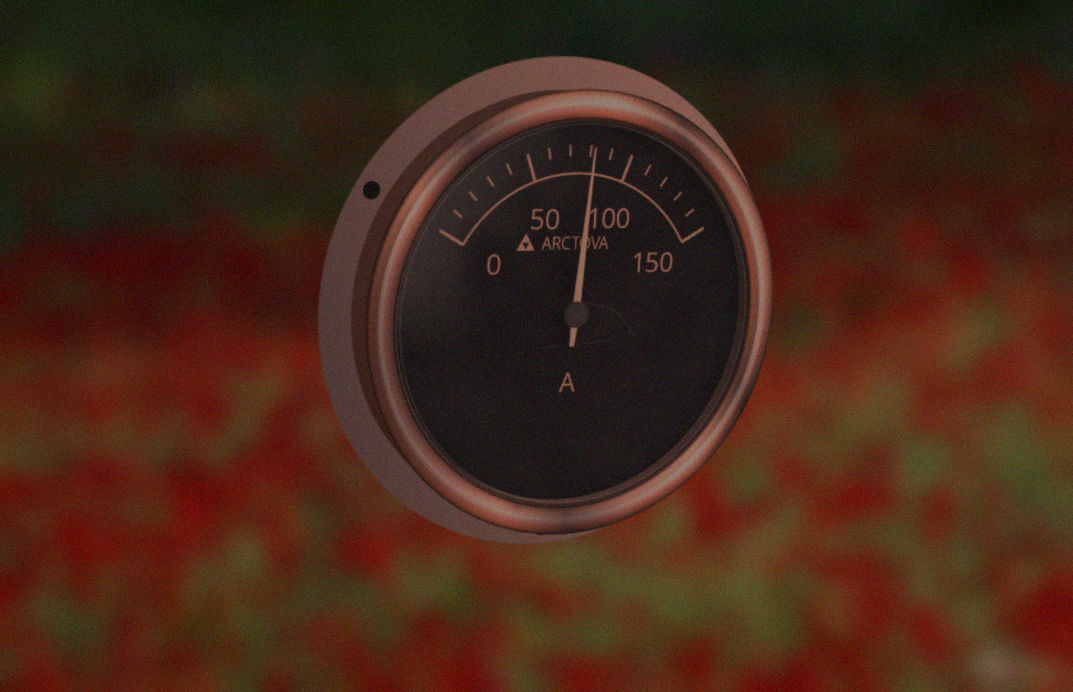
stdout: {"value": 80, "unit": "A"}
